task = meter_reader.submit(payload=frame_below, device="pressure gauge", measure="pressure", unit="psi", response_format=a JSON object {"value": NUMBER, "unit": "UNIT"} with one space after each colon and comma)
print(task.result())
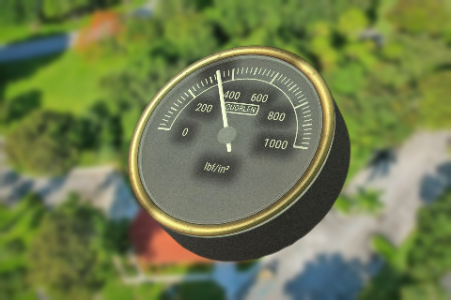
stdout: {"value": 340, "unit": "psi"}
